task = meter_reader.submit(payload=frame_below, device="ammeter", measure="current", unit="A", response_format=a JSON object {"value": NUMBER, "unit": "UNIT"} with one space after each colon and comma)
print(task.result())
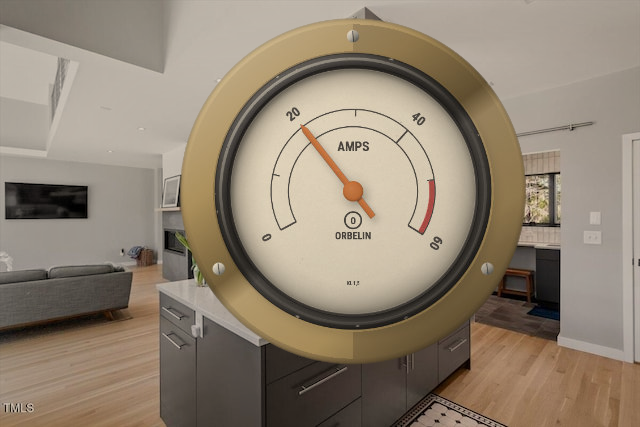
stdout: {"value": 20, "unit": "A"}
